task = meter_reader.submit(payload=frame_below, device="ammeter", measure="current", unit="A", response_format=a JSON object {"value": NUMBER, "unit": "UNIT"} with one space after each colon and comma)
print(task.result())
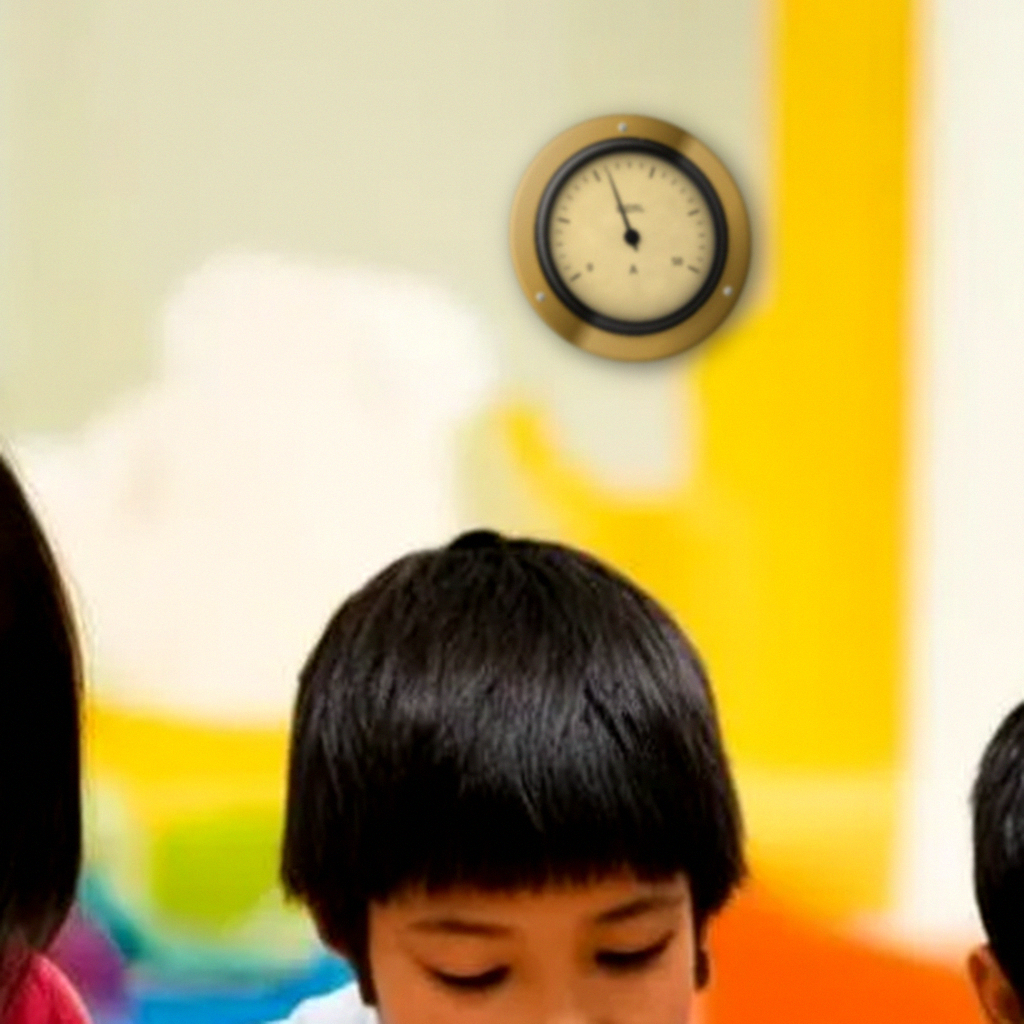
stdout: {"value": 22, "unit": "A"}
